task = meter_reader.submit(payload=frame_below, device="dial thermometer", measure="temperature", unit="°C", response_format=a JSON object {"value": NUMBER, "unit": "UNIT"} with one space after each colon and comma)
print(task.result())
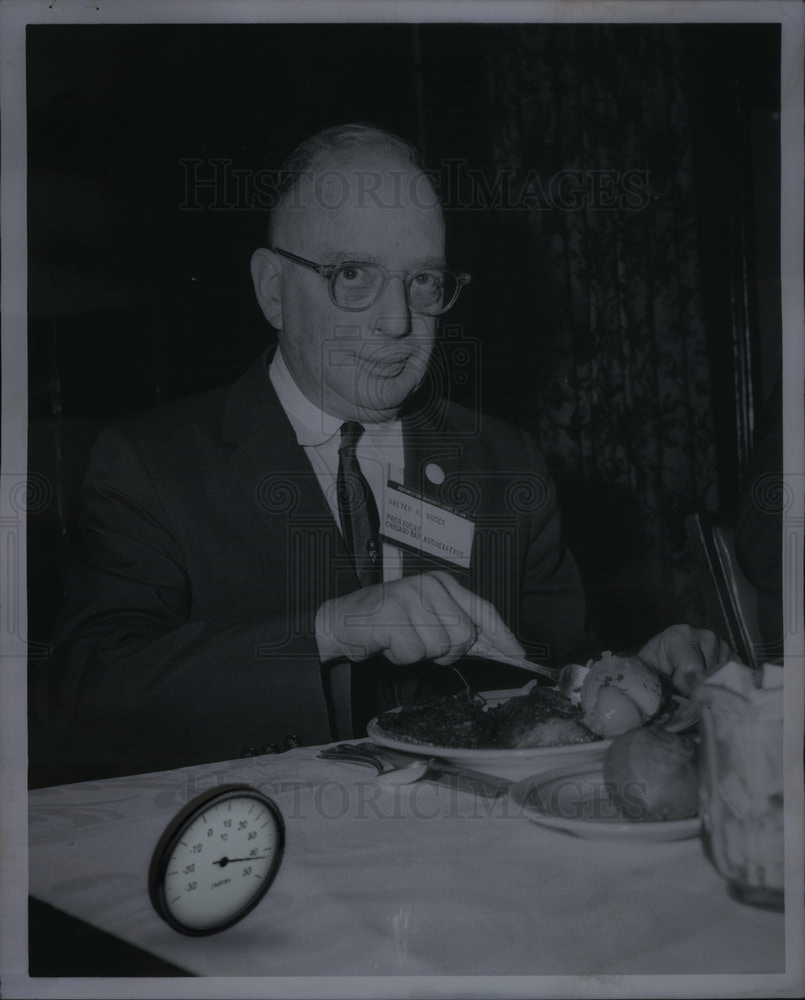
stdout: {"value": 42.5, "unit": "°C"}
